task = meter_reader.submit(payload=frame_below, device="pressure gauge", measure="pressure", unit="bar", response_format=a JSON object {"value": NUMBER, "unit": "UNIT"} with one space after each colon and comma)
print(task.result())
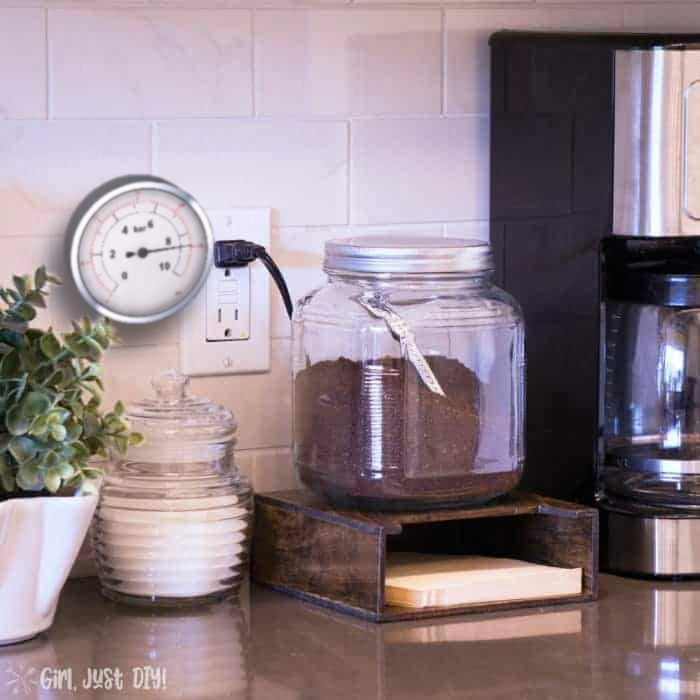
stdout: {"value": 8.5, "unit": "bar"}
